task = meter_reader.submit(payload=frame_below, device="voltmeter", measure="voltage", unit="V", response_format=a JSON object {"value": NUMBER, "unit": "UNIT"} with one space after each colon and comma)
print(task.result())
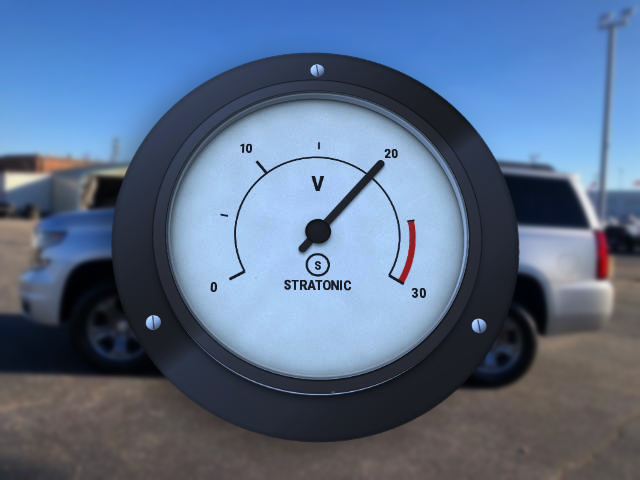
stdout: {"value": 20, "unit": "V"}
